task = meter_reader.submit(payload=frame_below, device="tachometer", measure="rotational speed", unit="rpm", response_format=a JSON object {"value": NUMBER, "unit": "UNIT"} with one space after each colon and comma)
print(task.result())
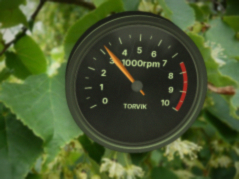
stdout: {"value": 3250, "unit": "rpm"}
